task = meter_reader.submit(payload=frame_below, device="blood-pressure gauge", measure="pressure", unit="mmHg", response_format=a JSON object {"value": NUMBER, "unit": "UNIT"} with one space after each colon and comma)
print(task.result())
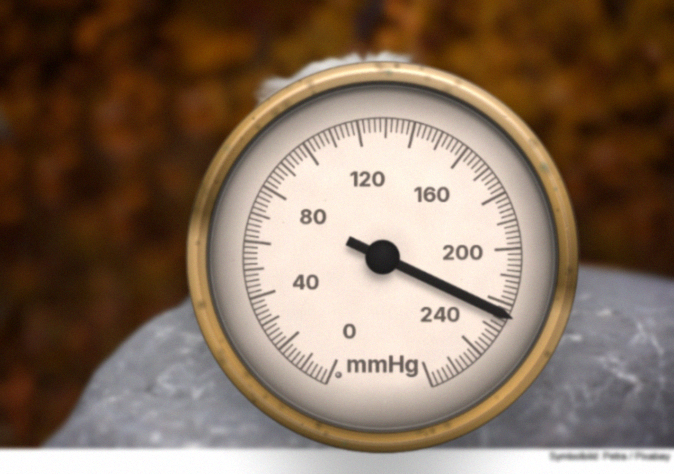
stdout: {"value": 224, "unit": "mmHg"}
